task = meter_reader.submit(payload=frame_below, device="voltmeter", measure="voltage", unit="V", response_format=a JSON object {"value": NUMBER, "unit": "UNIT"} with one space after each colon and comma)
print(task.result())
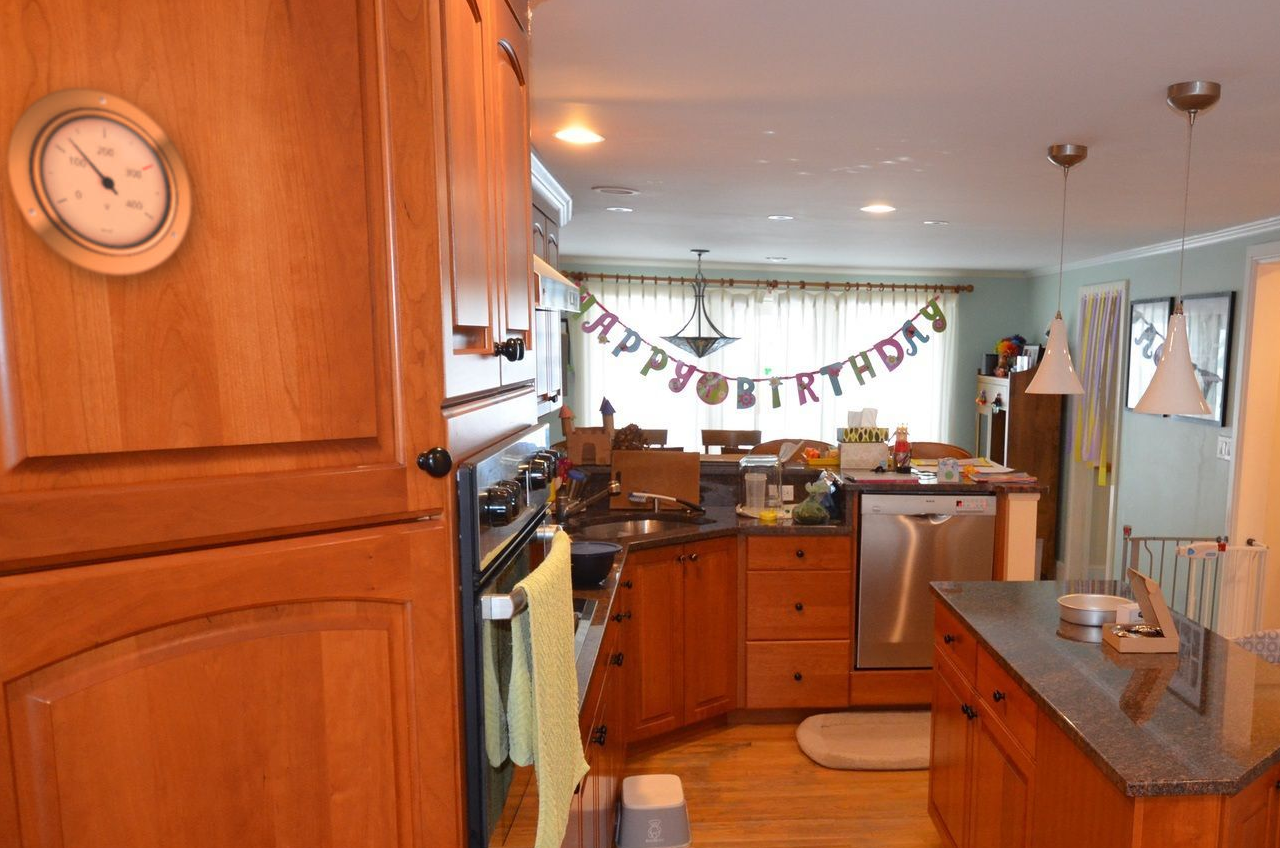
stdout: {"value": 125, "unit": "V"}
